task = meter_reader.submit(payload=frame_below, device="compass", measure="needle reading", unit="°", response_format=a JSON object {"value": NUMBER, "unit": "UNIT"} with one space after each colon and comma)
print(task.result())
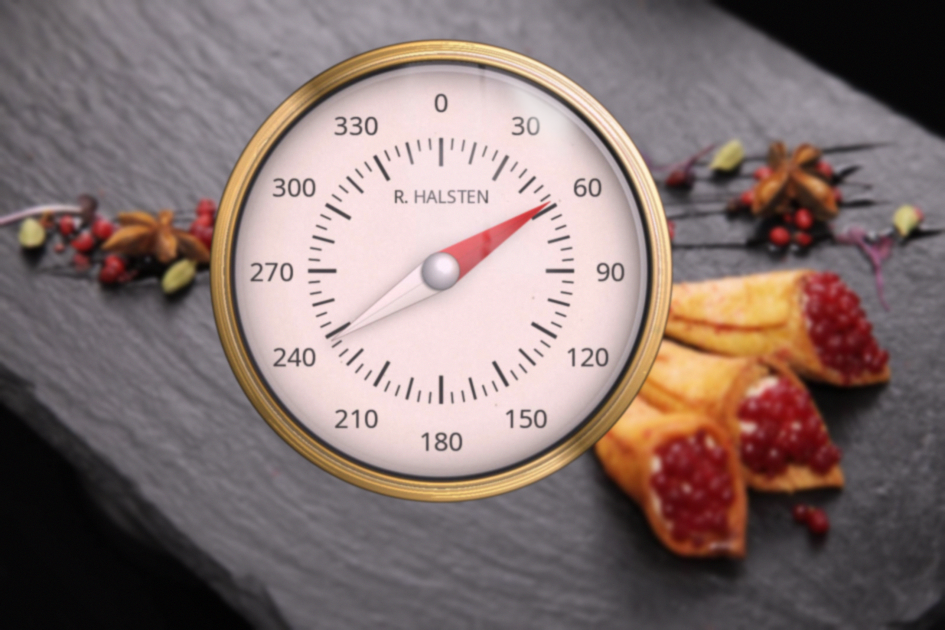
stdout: {"value": 57.5, "unit": "°"}
